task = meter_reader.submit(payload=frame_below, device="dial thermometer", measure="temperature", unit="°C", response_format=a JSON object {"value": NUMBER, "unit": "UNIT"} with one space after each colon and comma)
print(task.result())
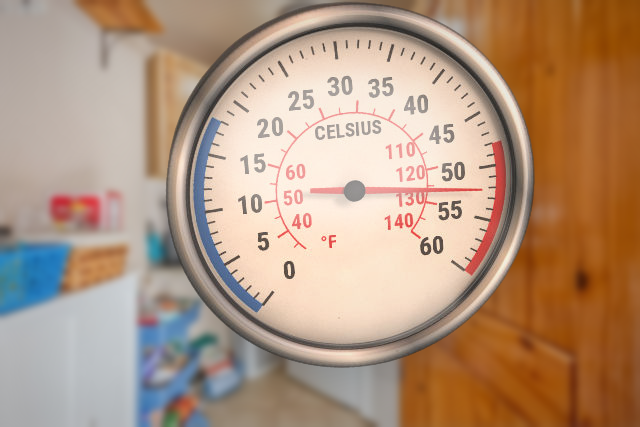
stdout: {"value": 52, "unit": "°C"}
